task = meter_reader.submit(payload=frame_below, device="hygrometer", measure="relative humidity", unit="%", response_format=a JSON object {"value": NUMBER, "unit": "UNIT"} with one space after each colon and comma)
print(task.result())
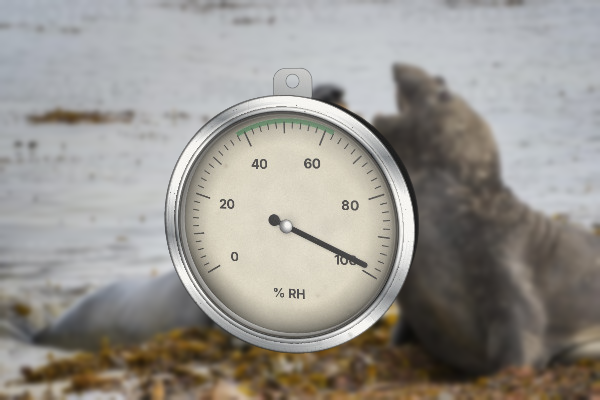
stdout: {"value": 98, "unit": "%"}
